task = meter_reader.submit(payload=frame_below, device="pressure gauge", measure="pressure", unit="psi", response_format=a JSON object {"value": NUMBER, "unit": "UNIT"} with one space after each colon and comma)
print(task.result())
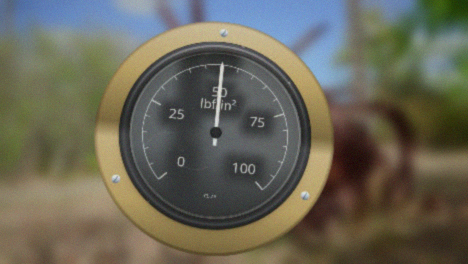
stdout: {"value": 50, "unit": "psi"}
